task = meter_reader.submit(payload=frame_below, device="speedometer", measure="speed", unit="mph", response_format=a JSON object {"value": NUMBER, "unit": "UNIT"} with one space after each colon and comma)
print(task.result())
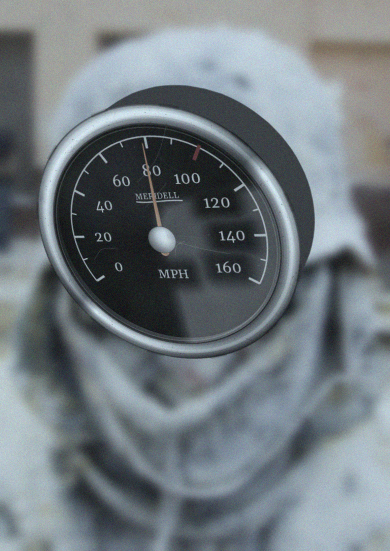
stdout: {"value": 80, "unit": "mph"}
